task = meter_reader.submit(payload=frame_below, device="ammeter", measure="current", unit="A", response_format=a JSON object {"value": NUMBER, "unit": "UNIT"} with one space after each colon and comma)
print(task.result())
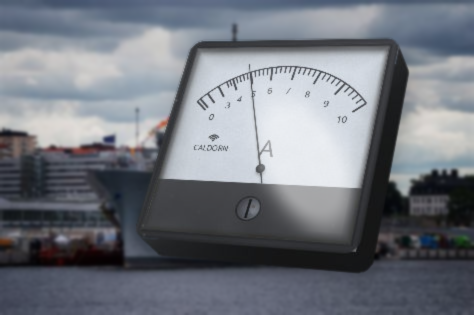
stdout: {"value": 5, "unit": "A"}
